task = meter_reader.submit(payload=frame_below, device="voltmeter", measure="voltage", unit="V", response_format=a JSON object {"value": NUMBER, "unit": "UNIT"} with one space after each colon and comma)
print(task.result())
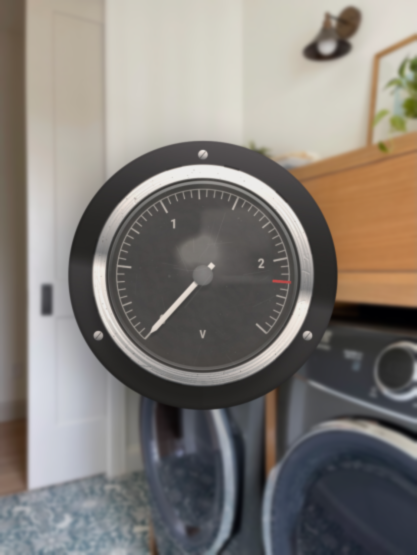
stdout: {"value": 0, "unit": "V"}
